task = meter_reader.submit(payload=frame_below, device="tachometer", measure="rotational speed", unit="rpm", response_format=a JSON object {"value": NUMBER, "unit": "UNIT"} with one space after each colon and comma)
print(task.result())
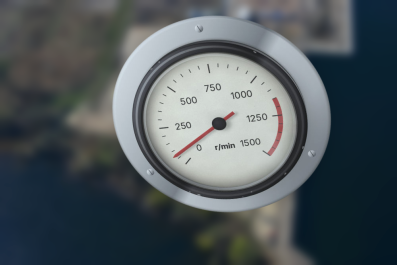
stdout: {"value": 75, "unit": "rpm"}
